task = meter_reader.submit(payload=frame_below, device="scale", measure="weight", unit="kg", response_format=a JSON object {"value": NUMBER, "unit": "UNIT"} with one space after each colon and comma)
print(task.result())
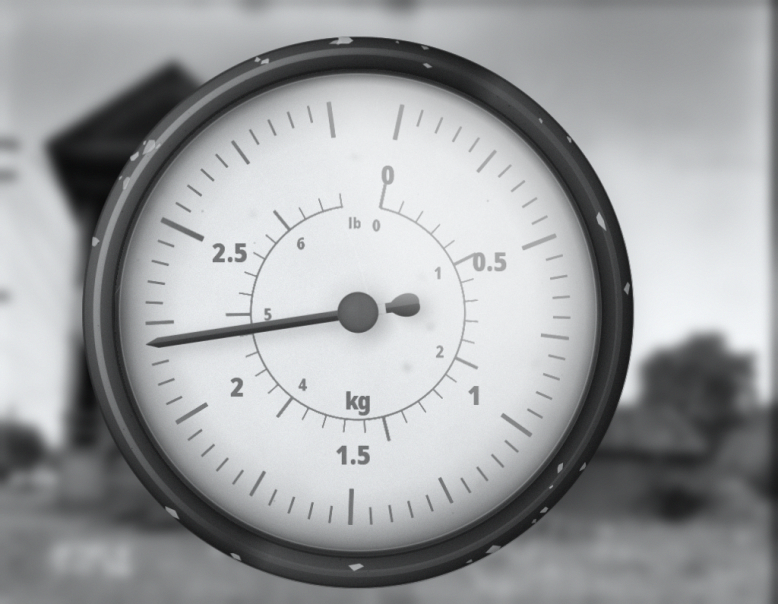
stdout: {"value": 2.2, "unit": "kg"}
